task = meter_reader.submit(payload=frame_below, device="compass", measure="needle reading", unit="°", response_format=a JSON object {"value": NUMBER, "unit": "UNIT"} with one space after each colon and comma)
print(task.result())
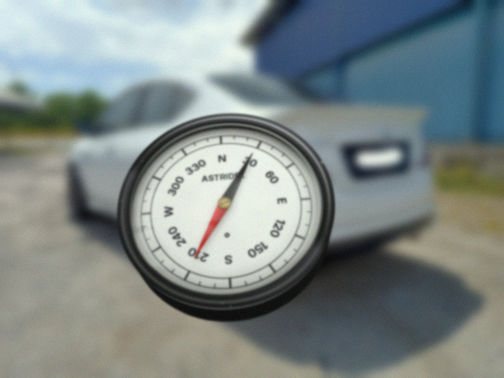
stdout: {"value": 210, "unit": "°"}
